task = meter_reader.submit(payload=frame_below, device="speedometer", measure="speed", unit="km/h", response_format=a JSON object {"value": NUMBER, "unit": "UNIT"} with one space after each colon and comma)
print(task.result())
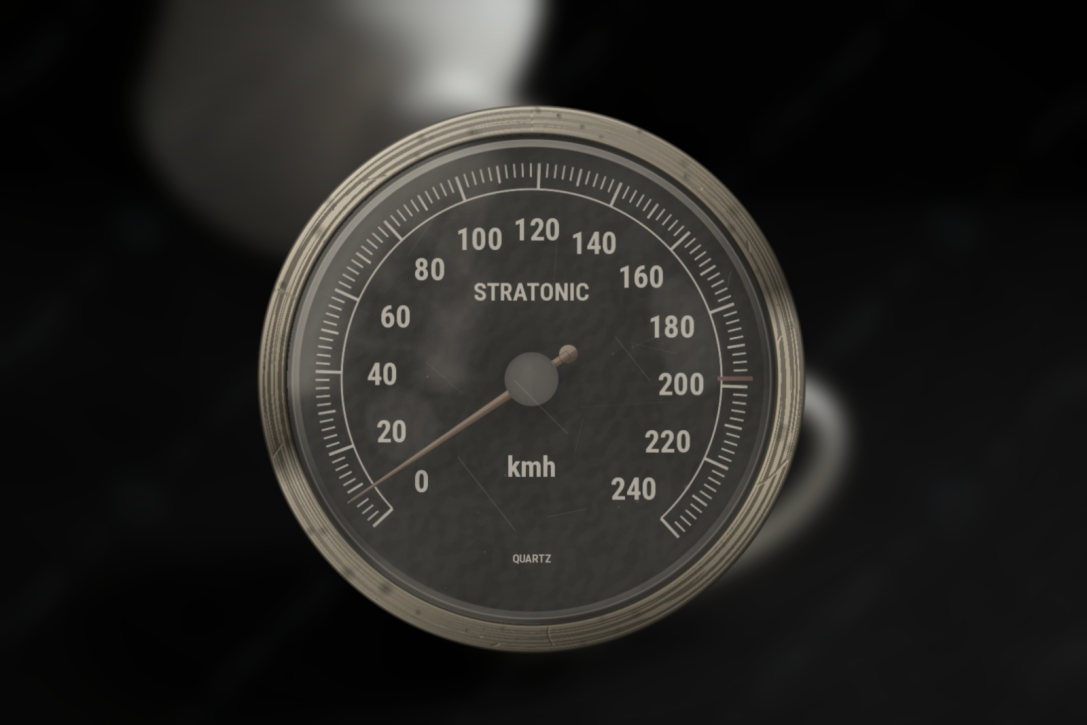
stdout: {"value": 8, "unit": "km/h"}
